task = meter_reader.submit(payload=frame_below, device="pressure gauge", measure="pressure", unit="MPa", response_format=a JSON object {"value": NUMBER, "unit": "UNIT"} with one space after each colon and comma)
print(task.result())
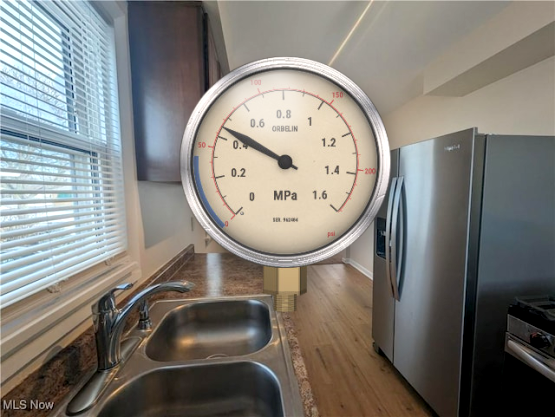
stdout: {"value": 0.45, "unit": "MPa"}
